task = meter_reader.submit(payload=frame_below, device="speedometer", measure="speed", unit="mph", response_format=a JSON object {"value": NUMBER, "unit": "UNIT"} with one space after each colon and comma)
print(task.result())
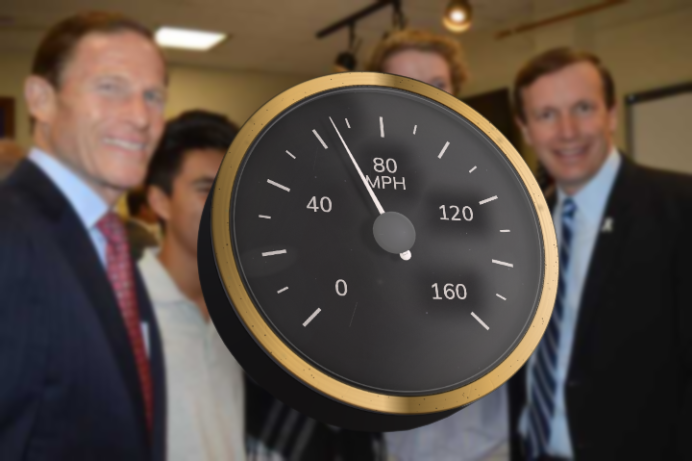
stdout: {"value": 65, "unit": "mph"}
